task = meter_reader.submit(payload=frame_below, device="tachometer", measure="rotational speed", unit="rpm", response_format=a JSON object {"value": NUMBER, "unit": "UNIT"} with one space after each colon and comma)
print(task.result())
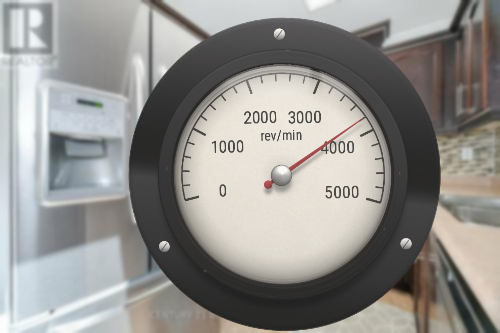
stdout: {"value": 3800, "unit": "rpm"}
